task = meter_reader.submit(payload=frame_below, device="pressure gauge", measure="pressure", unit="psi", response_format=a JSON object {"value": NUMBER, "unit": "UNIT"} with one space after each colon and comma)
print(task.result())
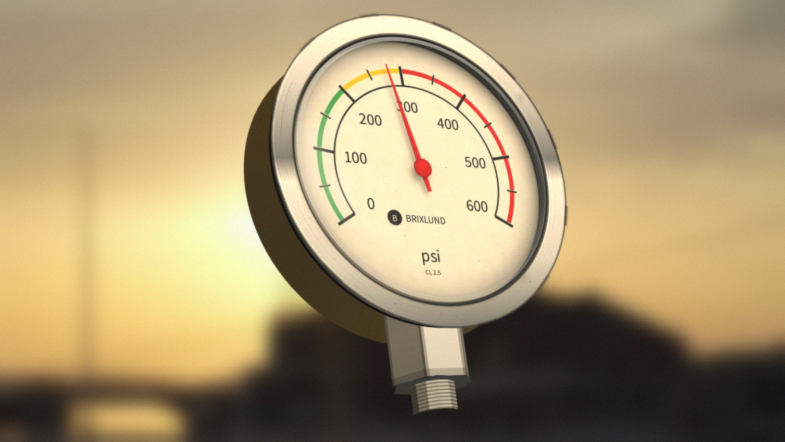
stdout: {"value": 275, "unit": "psi"}
